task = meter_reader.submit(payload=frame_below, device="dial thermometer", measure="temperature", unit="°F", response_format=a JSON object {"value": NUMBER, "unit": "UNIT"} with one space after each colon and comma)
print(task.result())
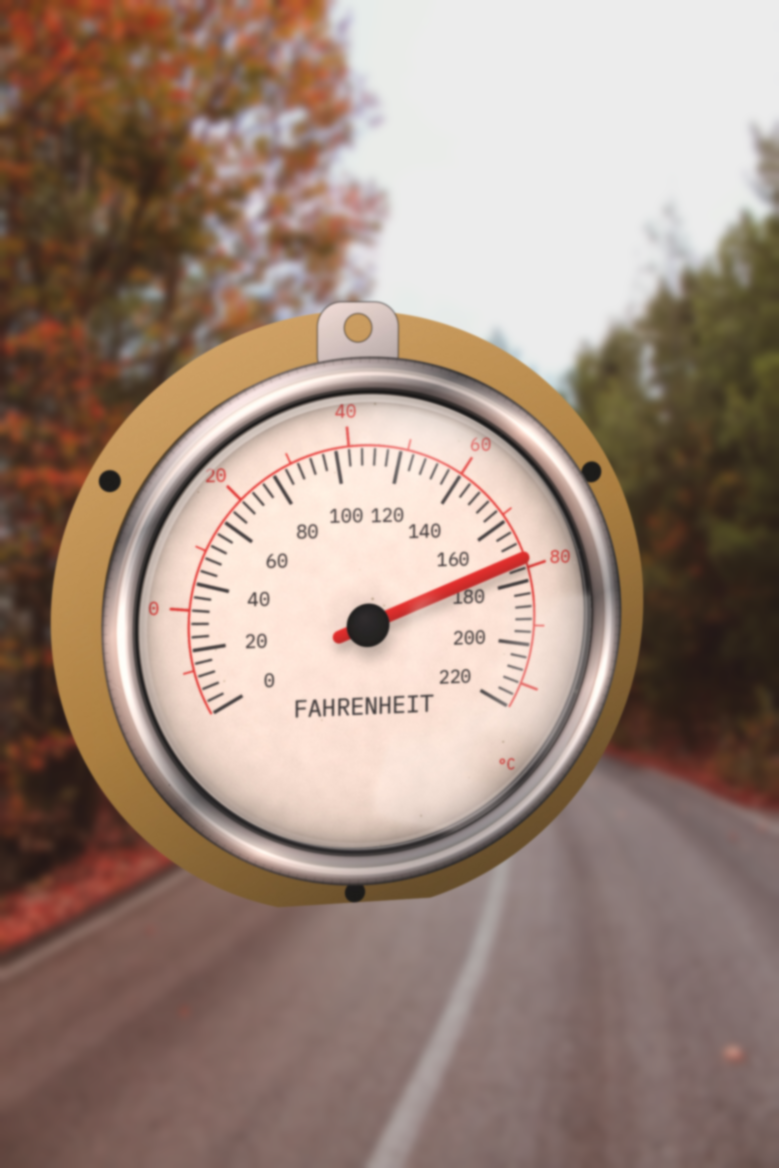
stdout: {"value": 172, "unit": "°F"}
